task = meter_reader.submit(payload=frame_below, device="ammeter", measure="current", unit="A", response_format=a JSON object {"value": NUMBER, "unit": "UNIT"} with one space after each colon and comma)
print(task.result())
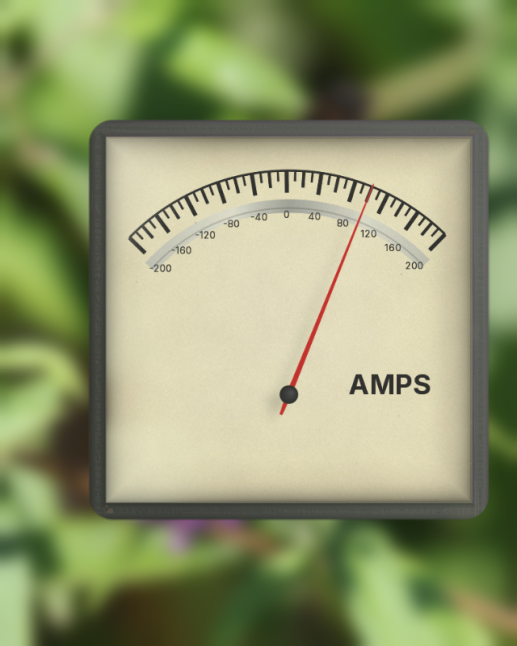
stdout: {"value": 100, "unit": "A"}
